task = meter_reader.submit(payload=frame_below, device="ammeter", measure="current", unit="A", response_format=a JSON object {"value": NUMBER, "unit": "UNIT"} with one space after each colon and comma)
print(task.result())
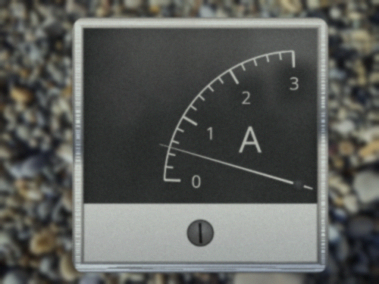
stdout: {"value": 0.5, "unit": "A"}
